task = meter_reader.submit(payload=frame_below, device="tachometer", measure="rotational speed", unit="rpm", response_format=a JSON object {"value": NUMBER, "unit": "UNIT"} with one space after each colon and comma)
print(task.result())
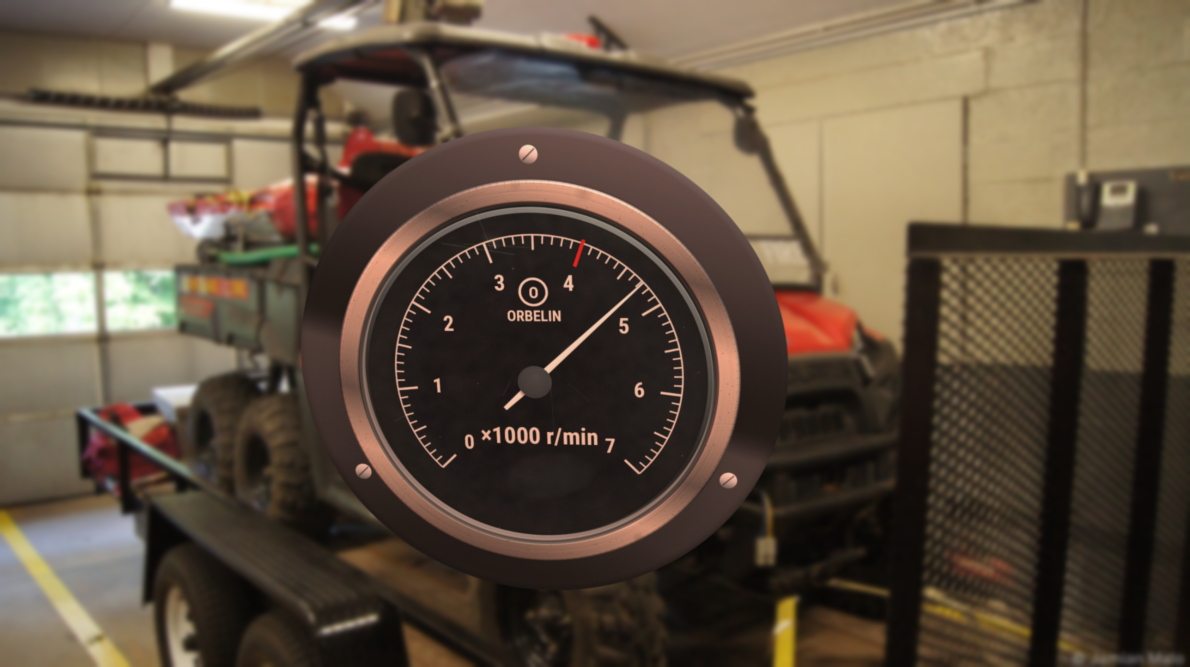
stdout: {"value": 4700, "unit": "rpm"}
